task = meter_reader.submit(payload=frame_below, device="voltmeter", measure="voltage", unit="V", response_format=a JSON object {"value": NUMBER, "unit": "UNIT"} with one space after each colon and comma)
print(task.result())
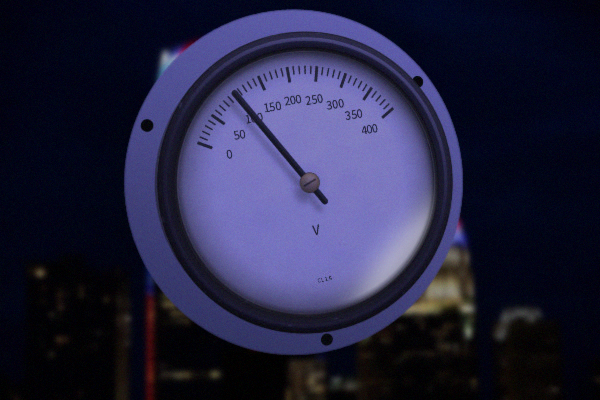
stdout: {"value": 100, "unit": "V"}
